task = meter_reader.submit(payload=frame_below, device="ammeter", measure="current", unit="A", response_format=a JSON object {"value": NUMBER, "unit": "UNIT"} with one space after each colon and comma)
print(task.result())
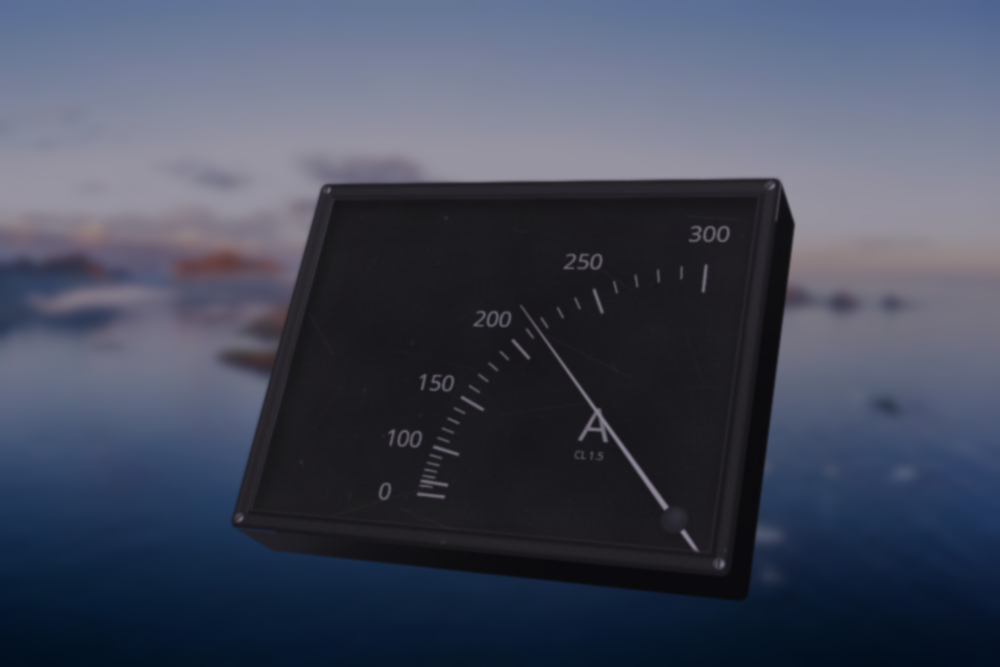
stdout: {"value": 215, "unit": "A"}
